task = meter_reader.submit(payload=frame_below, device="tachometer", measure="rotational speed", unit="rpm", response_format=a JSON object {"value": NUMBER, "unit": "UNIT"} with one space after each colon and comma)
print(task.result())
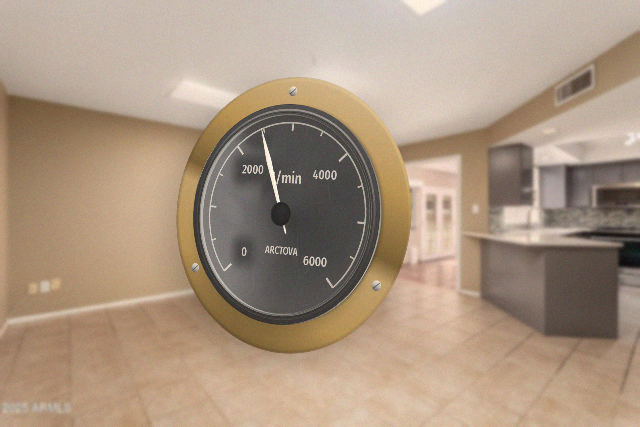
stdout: {"value": 2500, "unit": "rpm"}
